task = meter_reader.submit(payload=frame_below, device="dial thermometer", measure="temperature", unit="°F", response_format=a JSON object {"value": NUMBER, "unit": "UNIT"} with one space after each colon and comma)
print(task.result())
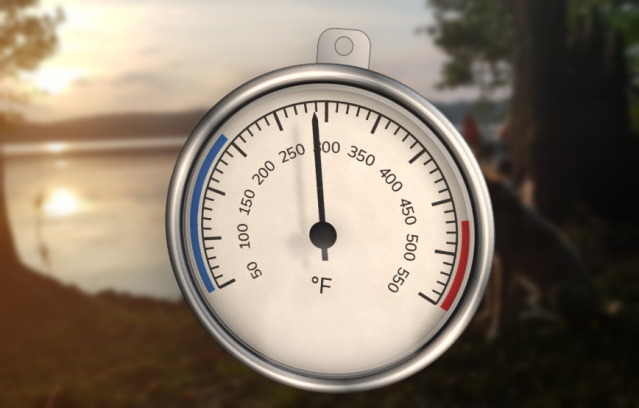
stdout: {"value": 290, "unit": "°F"}
